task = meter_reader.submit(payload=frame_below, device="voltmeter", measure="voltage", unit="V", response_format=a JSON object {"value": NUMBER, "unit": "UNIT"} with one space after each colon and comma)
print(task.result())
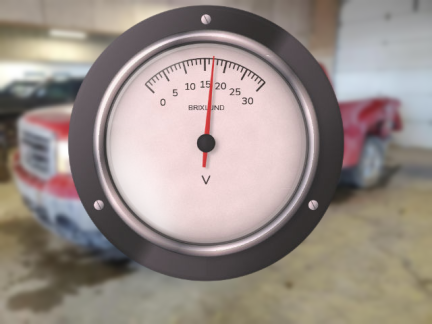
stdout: {"value": 17, "unit": "V"}
